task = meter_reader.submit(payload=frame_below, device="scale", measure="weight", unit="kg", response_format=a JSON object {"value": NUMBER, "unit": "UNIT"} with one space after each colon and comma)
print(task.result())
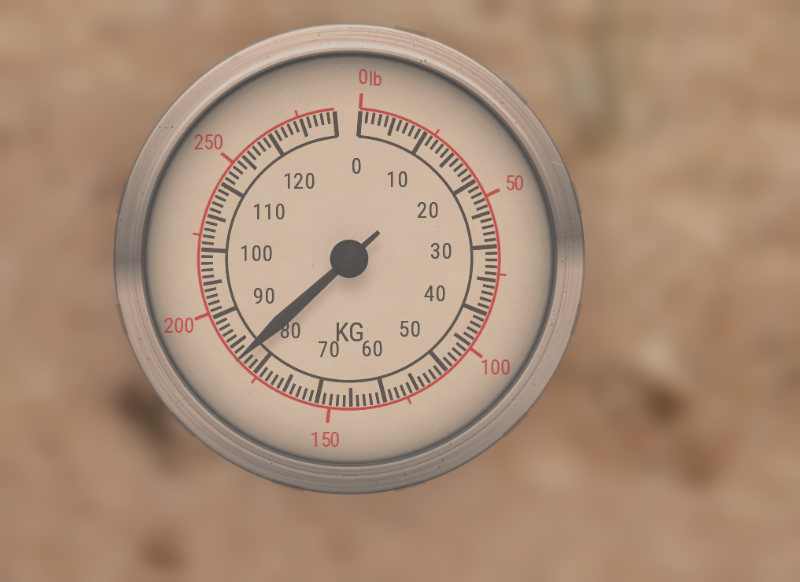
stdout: {"value": 83, "unit": "kg"}
